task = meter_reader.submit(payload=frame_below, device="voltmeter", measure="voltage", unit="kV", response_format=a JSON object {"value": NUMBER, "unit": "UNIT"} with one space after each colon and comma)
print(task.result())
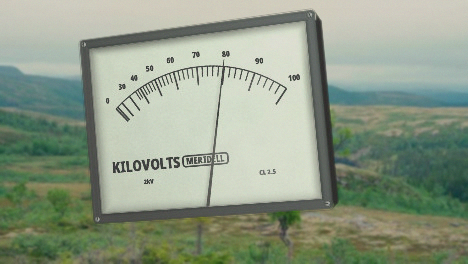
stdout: {"value": 80, "unit": "kV"}
